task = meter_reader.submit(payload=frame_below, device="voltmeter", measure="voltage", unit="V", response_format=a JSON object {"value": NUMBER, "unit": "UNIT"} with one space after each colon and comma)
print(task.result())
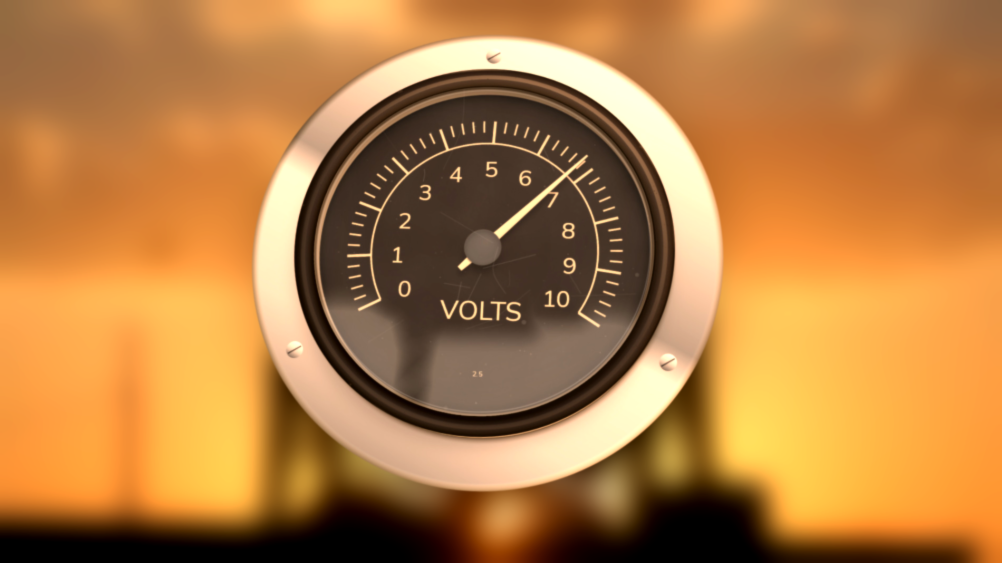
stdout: {"value": 6.8, "unit": "V"}
